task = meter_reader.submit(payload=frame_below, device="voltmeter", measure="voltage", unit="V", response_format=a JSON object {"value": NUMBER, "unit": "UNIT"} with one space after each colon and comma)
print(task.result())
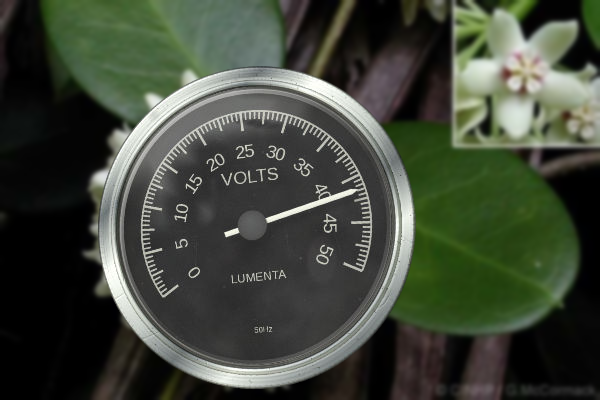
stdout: {"value": 41.5, "unit": "V"}
